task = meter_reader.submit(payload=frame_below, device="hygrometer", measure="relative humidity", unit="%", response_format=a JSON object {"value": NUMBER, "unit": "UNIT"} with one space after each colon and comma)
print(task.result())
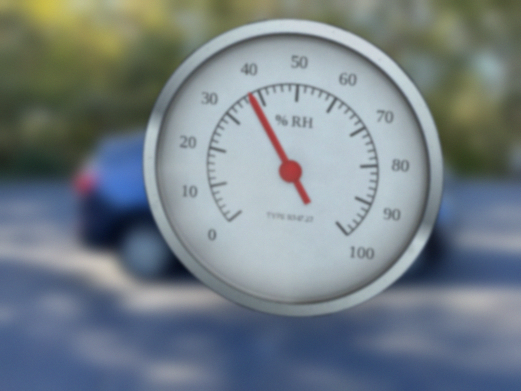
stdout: {"value": 38, "unit": "%"}
